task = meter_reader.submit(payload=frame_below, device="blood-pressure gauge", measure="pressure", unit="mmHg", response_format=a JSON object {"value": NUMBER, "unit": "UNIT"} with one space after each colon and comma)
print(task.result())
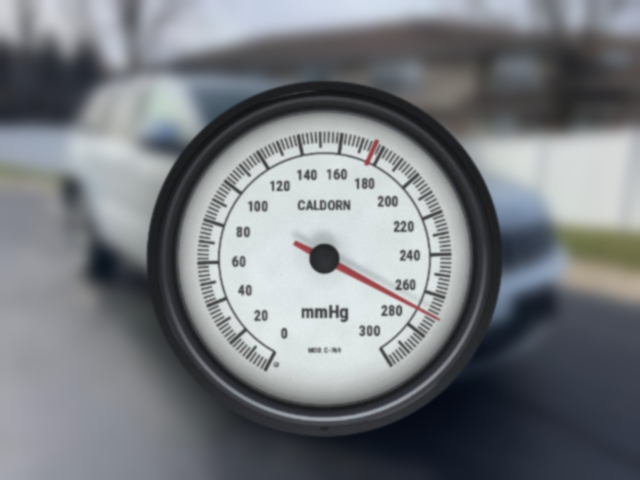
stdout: {"value": 270, "unit": "mmHg"}
